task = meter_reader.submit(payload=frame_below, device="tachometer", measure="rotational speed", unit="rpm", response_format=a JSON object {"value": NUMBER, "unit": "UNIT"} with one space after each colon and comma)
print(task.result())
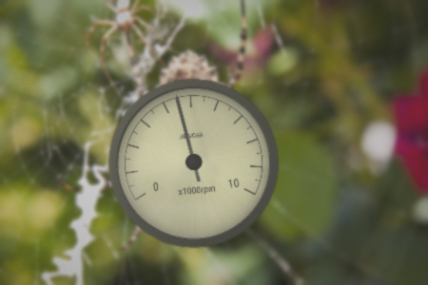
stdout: {"value": 4500, "unit": "rpm"}
